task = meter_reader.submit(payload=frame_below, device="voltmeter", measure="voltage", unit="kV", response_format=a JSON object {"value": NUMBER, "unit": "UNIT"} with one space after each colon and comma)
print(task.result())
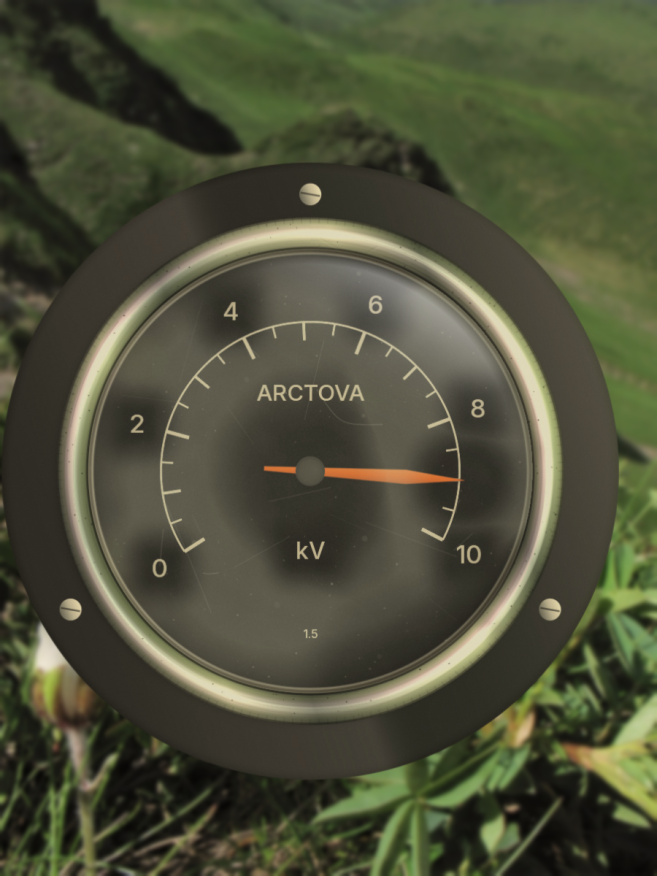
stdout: {"value": 9, "unit": "kV"}
